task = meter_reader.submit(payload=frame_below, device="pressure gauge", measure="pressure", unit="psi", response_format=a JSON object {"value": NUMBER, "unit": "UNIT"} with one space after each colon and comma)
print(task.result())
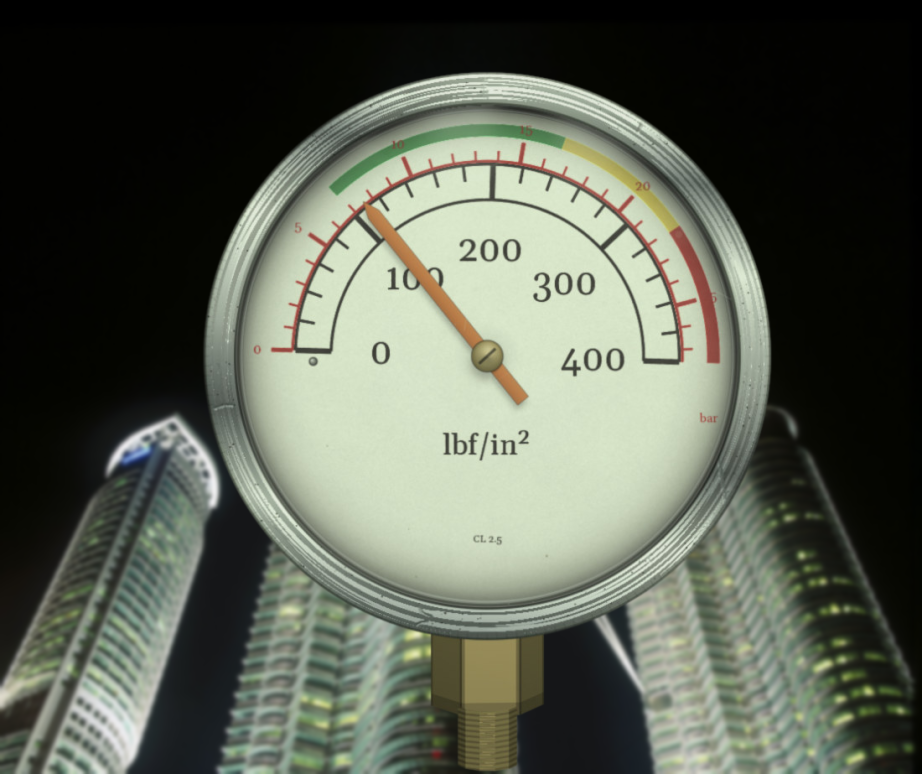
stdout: {"value": 110, "unit": "psi"}
